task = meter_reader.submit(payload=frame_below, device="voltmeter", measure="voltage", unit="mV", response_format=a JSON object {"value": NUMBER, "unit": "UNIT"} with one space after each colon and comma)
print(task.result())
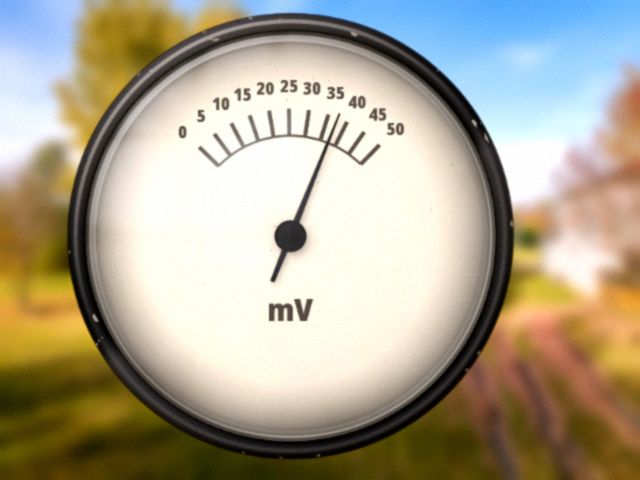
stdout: {"value": 37.5, "unit": "mV"}
